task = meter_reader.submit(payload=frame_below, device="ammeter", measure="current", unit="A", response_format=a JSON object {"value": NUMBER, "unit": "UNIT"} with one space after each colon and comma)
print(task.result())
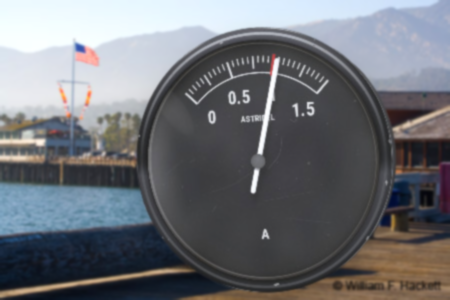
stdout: {"value": 1, "unit": "A"}
